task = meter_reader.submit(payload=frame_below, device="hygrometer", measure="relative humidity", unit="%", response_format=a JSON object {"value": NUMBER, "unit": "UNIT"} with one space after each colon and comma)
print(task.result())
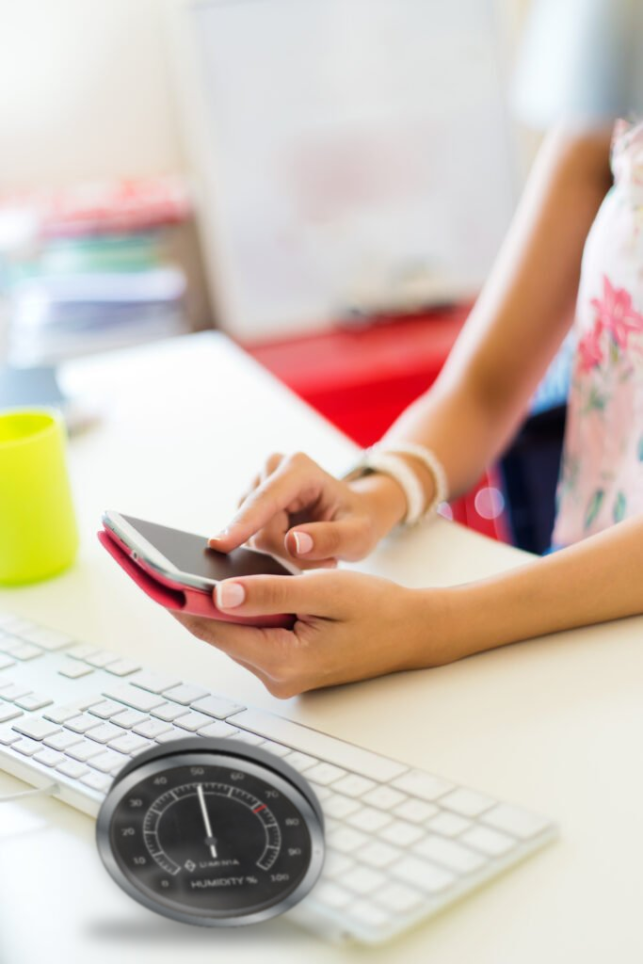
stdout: {"value": 50, "unit": "%"}
